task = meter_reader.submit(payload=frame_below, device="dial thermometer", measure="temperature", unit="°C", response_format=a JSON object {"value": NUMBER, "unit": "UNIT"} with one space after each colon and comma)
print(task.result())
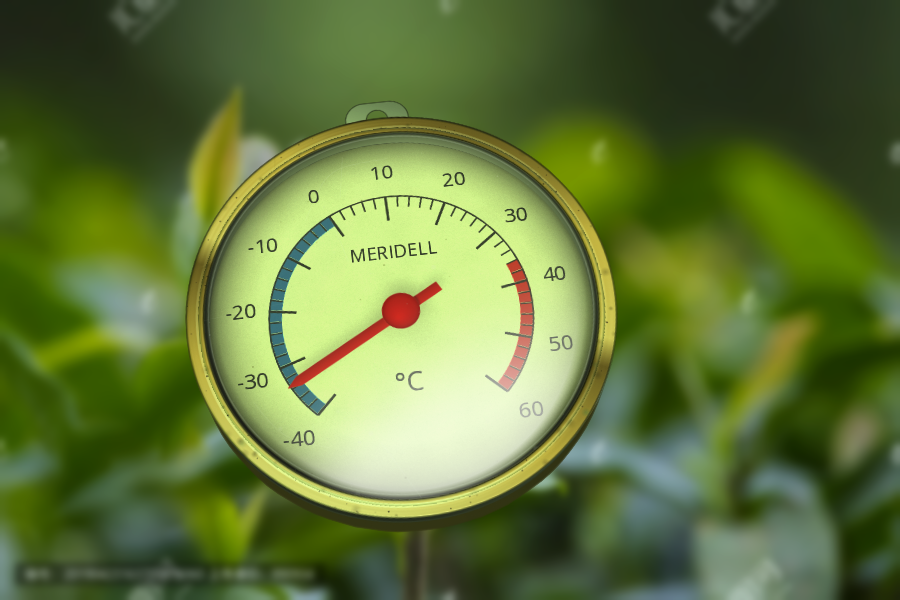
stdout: {"value": -34, "unit": "°C"}
